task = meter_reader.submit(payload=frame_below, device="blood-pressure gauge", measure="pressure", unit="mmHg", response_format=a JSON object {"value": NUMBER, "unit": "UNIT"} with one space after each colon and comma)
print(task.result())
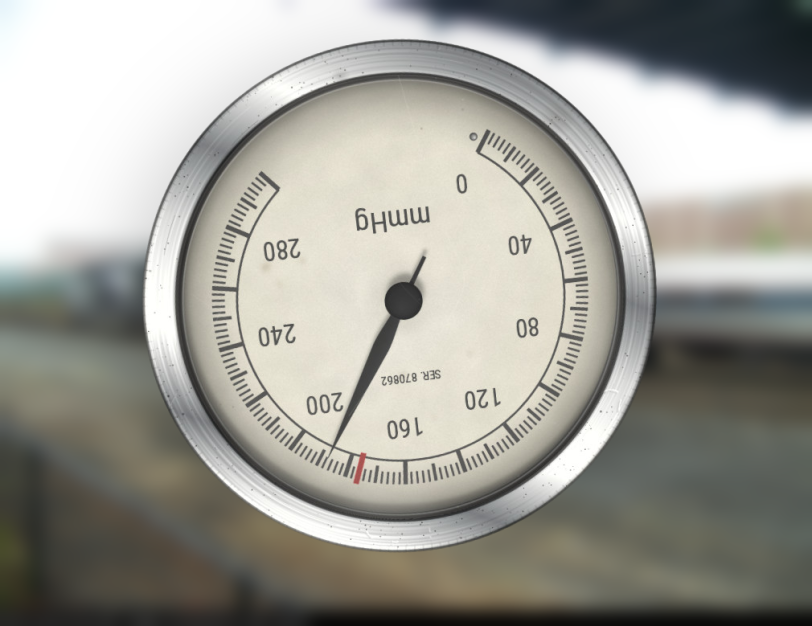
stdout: {"value": 188, "unit": "mmHg"}
